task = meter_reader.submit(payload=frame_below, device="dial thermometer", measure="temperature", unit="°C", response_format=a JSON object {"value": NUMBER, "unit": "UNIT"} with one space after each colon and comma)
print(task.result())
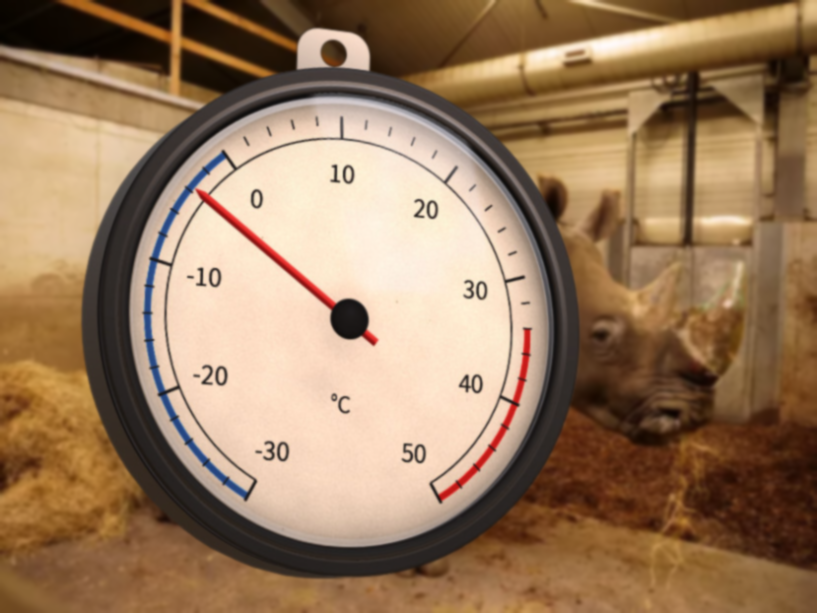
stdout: {"value": -4, "unit": "°C"}
